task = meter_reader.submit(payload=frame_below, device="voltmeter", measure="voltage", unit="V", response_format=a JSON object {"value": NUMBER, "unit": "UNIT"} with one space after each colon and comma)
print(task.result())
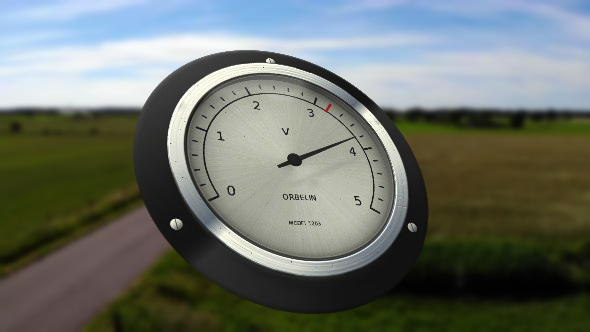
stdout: {"value": 3.8, "unit": "V"}
